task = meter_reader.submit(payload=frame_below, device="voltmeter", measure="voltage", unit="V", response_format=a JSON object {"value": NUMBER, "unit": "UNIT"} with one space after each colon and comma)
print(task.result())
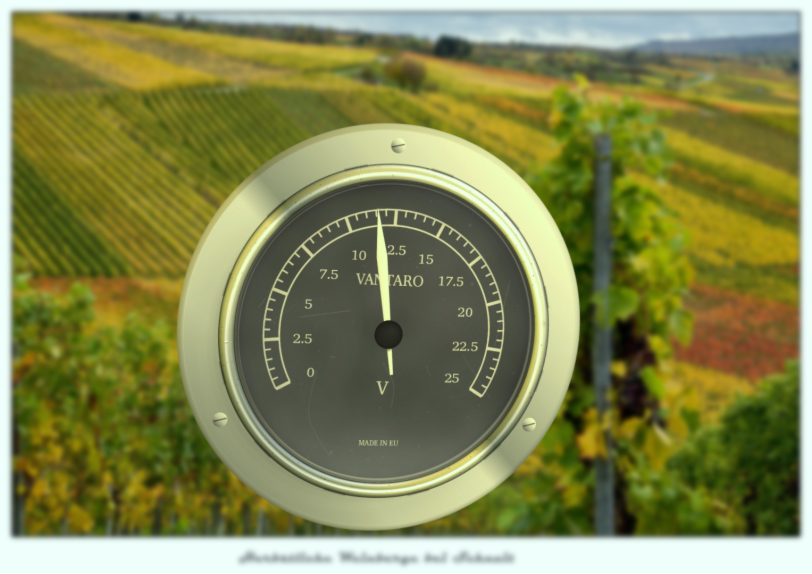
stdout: {"value": 11.5, "unit": "V"}
